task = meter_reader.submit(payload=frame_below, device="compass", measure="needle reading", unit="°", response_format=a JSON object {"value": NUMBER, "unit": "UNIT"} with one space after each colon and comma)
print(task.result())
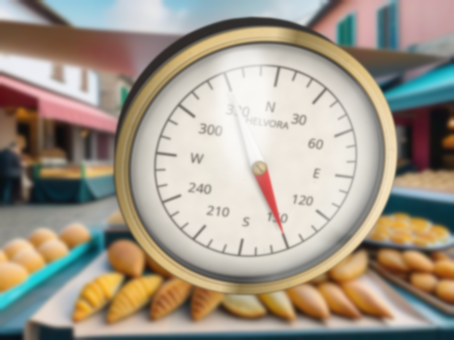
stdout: {"value": 150, "unit": "°"}
